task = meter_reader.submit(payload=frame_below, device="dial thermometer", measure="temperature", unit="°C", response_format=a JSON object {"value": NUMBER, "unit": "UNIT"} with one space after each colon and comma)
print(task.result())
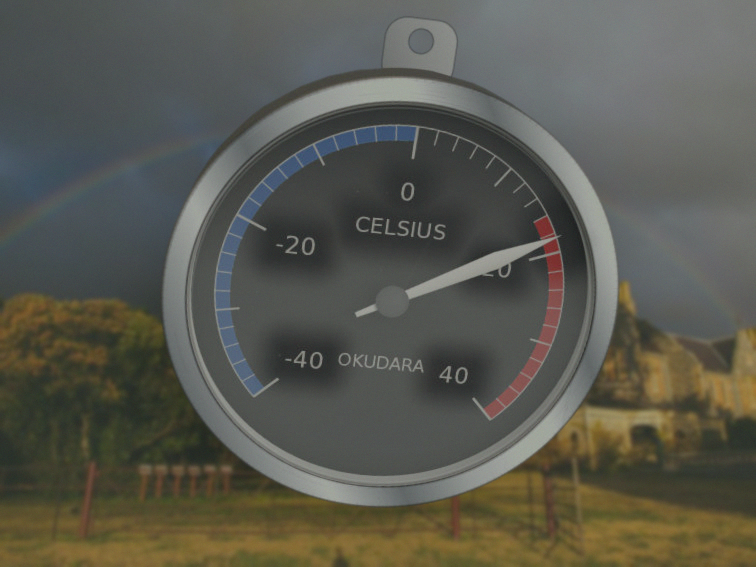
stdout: {"value": 18, "unit": "°C"}
